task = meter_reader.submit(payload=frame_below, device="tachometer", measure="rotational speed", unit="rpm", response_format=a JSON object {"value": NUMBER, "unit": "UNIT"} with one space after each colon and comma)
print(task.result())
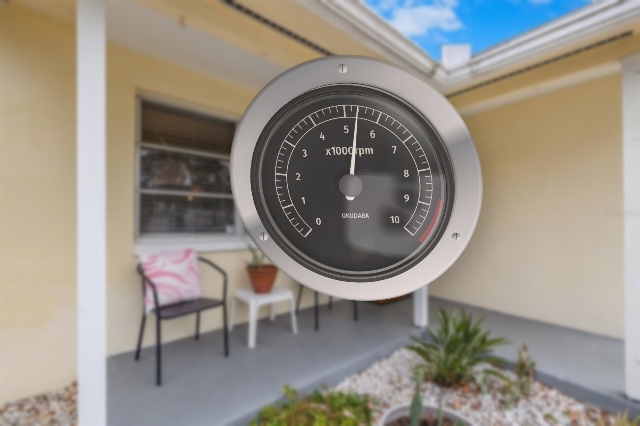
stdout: {"value": 5400, "unit": "rpm"}
